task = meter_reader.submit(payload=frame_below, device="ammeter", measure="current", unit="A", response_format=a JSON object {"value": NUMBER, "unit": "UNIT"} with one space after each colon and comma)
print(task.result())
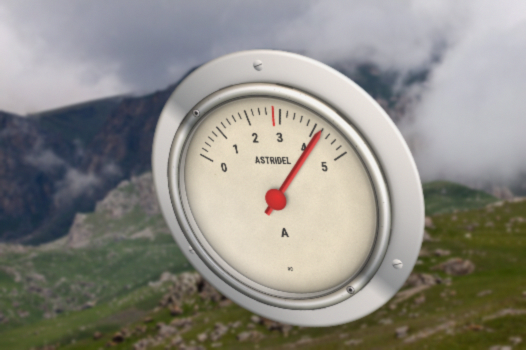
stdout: {"value": 4.2, "unit": "A"}
